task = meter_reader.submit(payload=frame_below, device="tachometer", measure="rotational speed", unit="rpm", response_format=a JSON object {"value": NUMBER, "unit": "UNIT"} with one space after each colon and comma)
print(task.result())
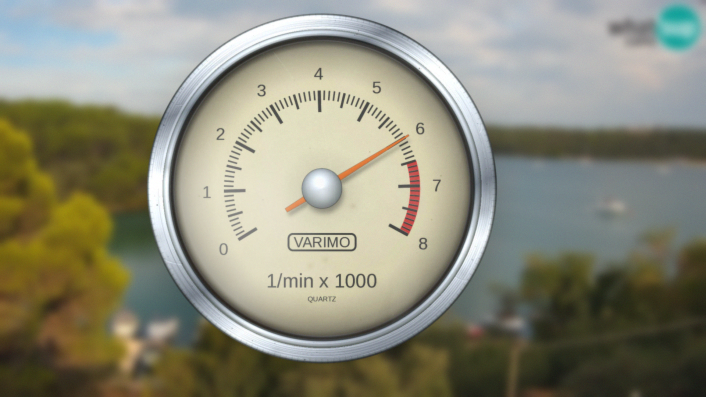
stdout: {"value": 6000, "unit": "rpm"}
